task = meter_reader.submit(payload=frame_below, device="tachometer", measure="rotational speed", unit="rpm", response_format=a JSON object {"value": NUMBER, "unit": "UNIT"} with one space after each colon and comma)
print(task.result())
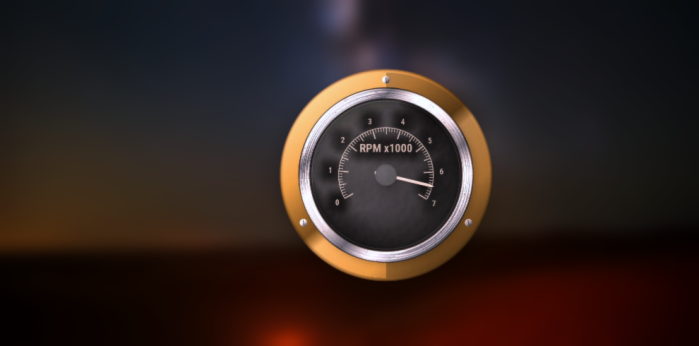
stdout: {"value": 6500, "unit": "rpm"}
